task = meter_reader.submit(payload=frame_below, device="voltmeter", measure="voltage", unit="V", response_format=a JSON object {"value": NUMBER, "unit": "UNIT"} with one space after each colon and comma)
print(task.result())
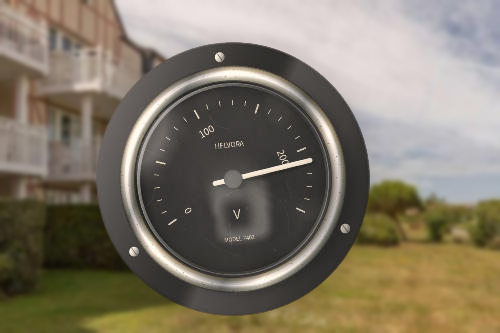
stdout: {"value": 210, "unit": "V"}
